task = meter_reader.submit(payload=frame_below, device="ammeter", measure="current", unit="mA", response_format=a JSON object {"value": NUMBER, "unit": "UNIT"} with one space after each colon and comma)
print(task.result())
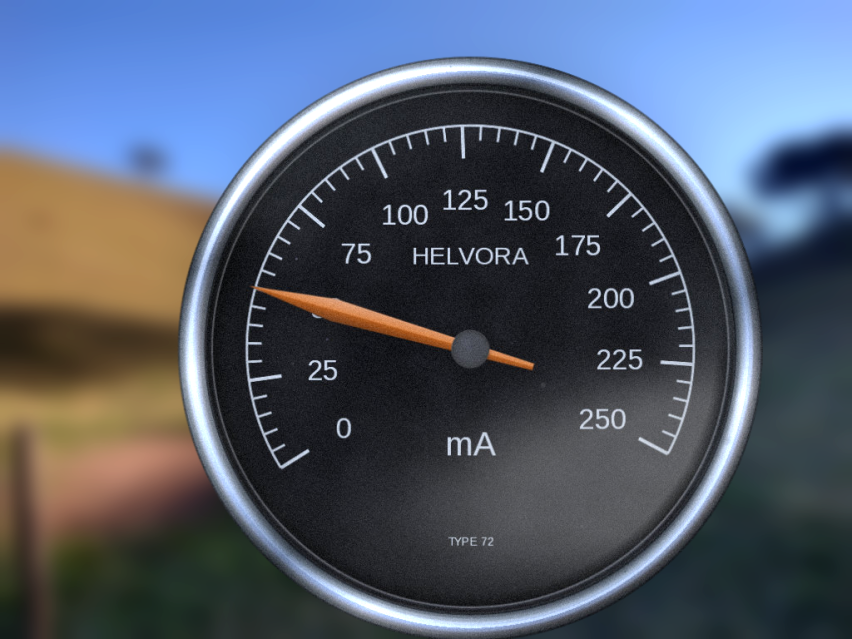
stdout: {"value": 50, "unit": "mA"}
